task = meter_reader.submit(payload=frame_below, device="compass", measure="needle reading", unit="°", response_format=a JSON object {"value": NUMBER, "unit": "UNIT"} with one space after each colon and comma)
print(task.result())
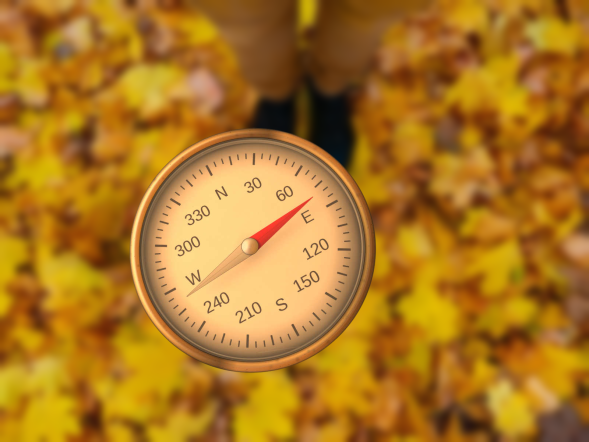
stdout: {"value": 80, "unit": "°"}
